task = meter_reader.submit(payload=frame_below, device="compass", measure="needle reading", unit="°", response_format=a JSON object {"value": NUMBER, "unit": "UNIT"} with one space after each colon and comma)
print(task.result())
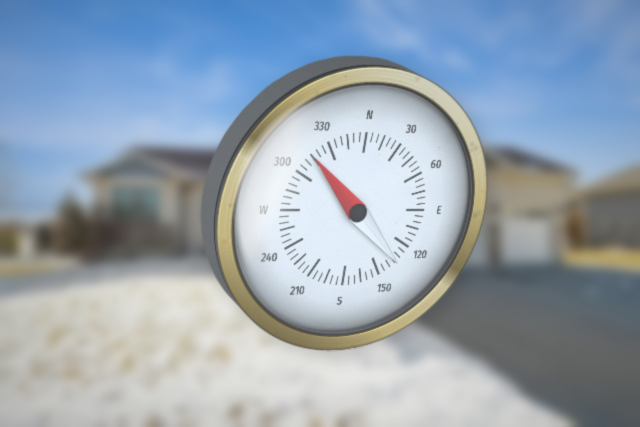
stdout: {"value": 315, "unit": "°"}
